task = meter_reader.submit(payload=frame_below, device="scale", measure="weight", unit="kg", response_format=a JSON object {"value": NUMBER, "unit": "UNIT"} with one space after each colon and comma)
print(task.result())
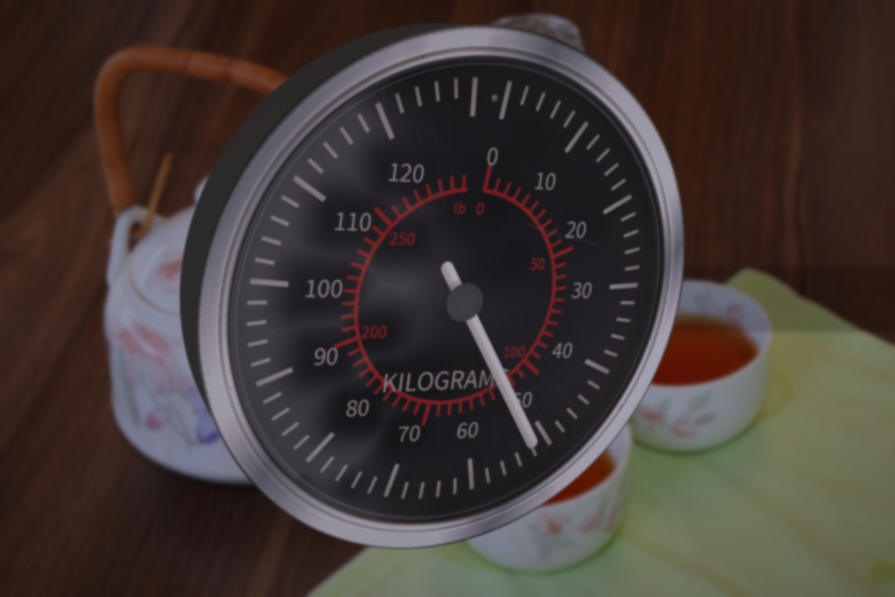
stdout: {"value": 52, "unit": "kg"}
